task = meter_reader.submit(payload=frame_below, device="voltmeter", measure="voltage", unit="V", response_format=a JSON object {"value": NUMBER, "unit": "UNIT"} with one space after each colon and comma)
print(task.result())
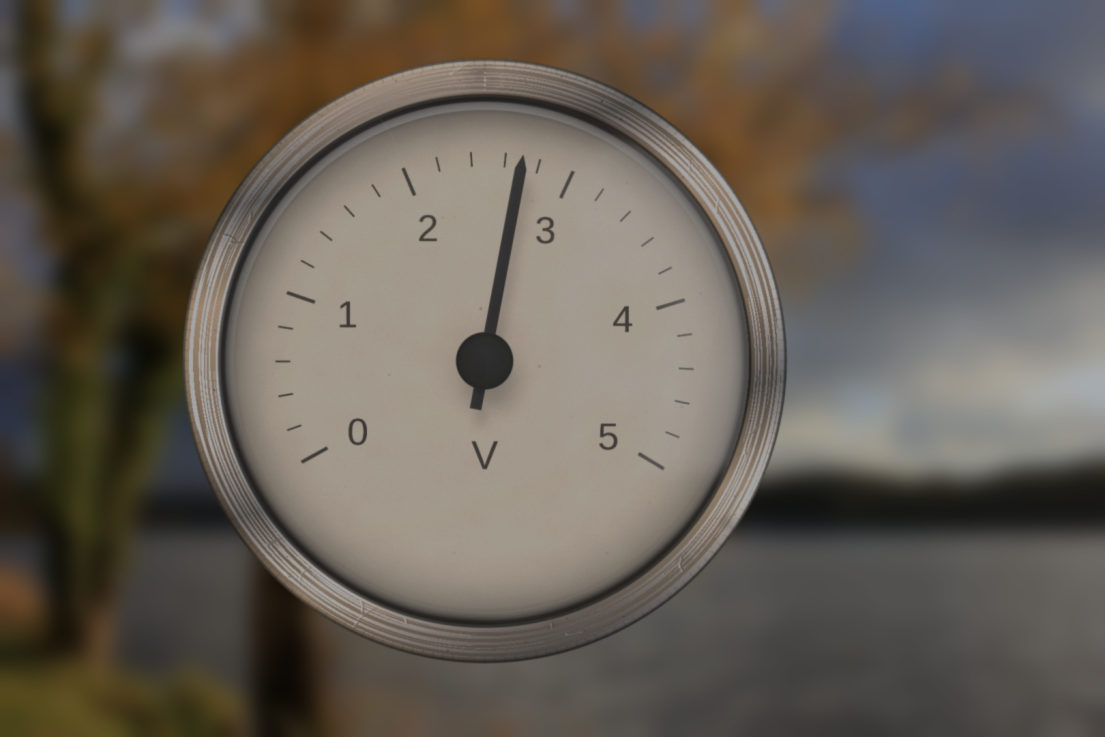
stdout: {"value": 2.7, "unit": "V"}
